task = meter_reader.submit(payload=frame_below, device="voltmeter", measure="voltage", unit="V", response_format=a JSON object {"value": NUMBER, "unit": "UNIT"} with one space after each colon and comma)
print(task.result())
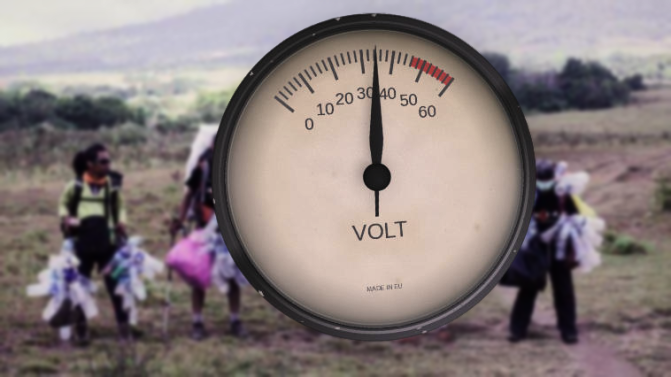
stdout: {"value": 34, "unit": "V"}
